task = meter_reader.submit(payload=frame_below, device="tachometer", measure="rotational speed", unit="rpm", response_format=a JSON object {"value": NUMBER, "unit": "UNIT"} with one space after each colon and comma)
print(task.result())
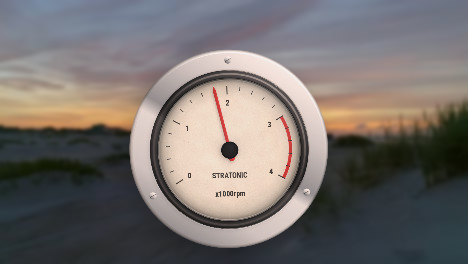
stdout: {"value": 1800, "unit": "rpm"}
